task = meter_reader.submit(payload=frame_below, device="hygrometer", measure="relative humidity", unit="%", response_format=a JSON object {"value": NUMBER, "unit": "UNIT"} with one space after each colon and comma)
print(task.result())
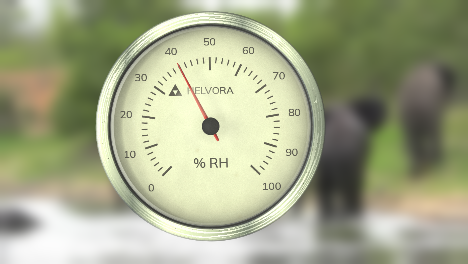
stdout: {"value": 40, "unit": "%"}
